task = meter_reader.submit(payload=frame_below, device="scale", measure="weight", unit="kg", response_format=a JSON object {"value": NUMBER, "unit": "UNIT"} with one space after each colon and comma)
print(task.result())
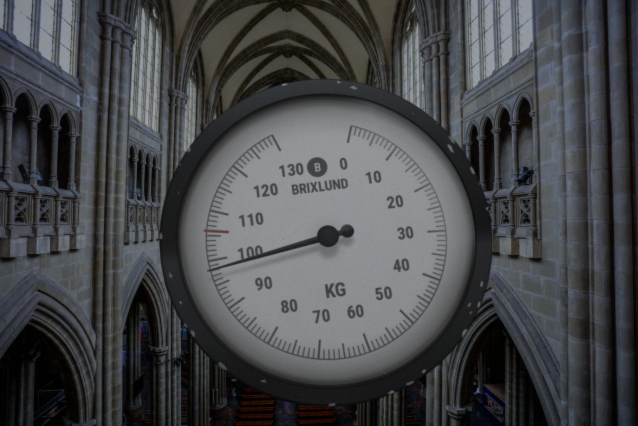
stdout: {"value": 98, "unit": "kg"}
